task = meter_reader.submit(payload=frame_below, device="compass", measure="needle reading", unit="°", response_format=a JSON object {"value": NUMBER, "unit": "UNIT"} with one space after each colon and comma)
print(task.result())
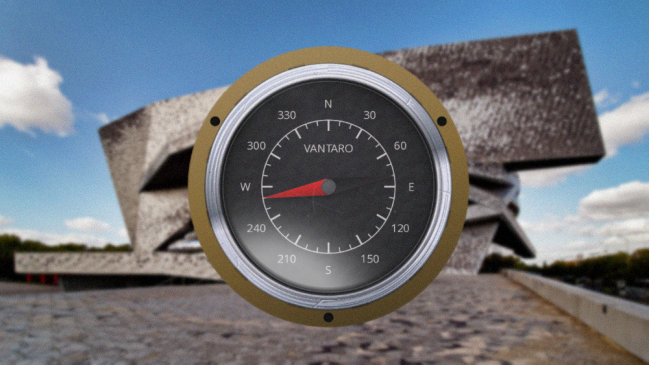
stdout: {"value": 260, "unit": "°"}
